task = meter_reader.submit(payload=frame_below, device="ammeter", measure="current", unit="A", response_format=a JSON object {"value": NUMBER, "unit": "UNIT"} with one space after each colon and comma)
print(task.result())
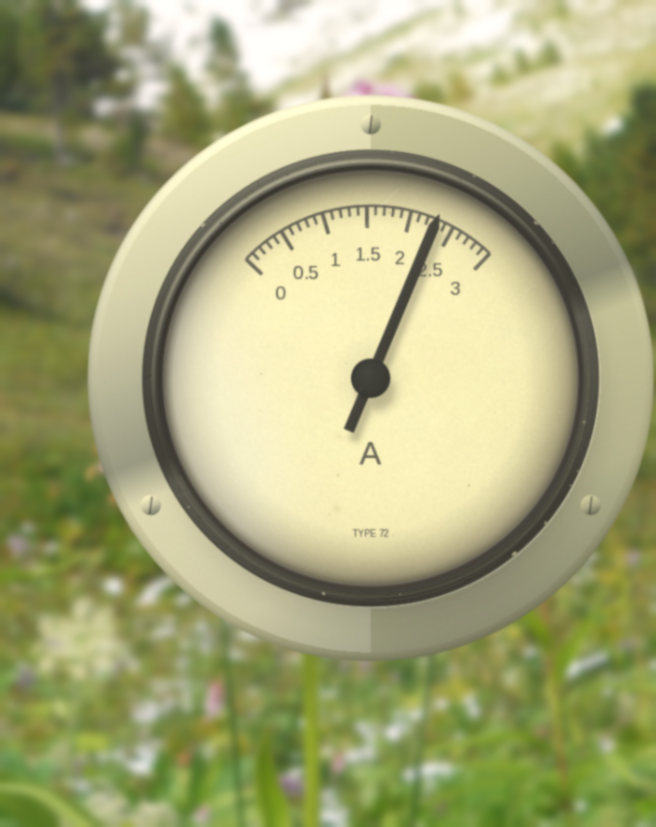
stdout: {"value": 2.3, "unit": "A"}
